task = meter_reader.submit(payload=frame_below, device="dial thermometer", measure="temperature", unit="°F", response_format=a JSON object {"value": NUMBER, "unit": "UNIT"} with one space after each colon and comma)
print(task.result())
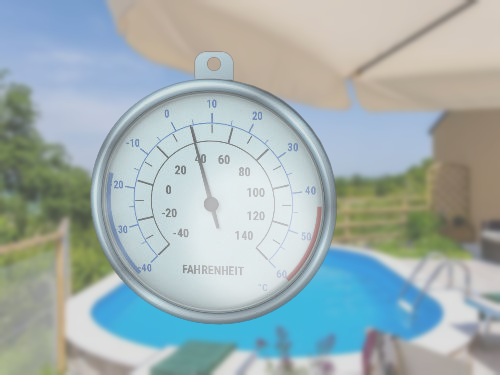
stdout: {"value": 40, "unit": "°F"}
